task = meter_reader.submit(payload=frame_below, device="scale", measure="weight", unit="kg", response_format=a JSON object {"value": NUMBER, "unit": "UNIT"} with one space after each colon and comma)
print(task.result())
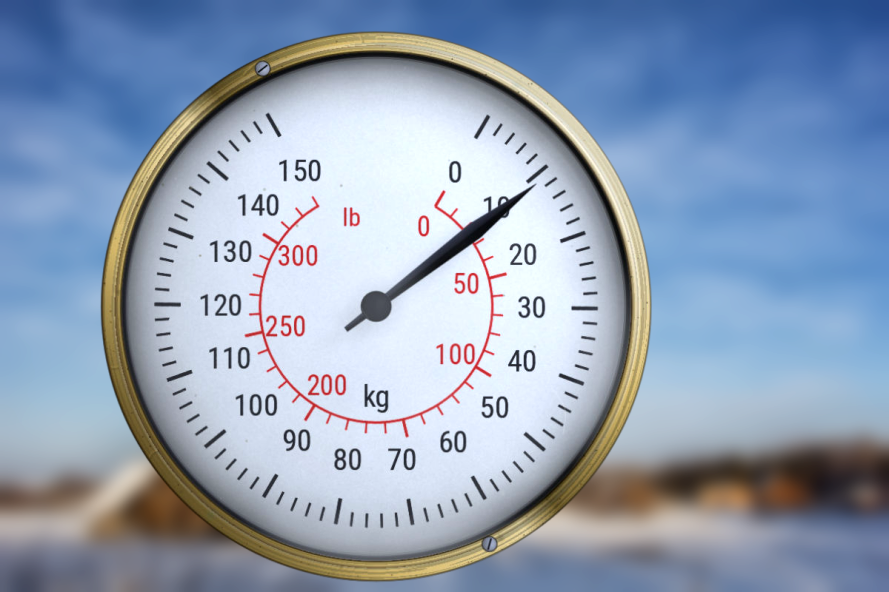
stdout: {"value": 11, "unit": "kg"}
